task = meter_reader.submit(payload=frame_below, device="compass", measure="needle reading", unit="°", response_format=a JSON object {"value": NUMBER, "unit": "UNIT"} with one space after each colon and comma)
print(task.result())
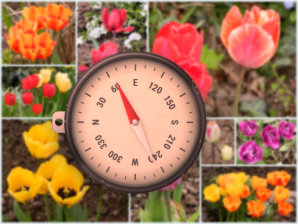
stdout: {"value": 65, "unit": "°"}
